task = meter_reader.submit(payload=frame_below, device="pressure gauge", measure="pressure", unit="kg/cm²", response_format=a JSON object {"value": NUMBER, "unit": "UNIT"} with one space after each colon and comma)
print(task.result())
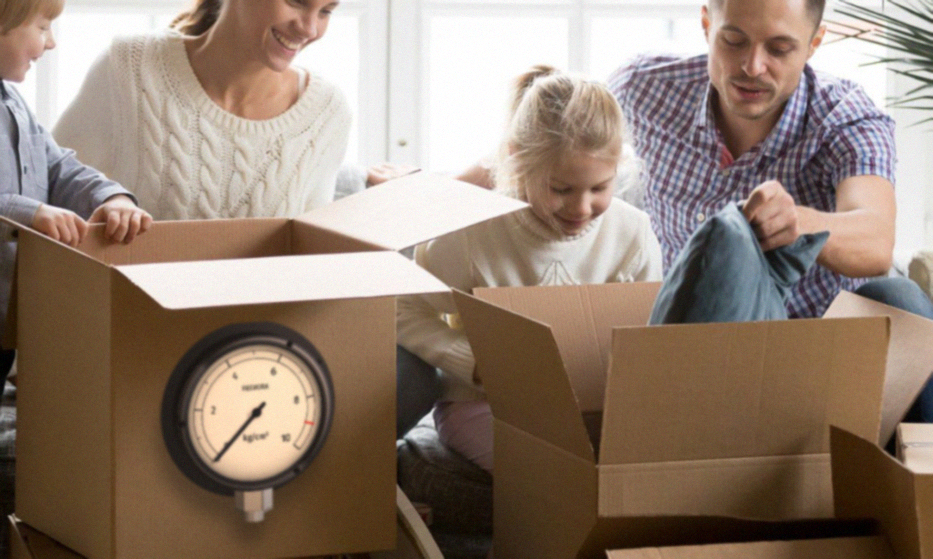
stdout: {"value": 0, "unit": "kg/cm²"}
